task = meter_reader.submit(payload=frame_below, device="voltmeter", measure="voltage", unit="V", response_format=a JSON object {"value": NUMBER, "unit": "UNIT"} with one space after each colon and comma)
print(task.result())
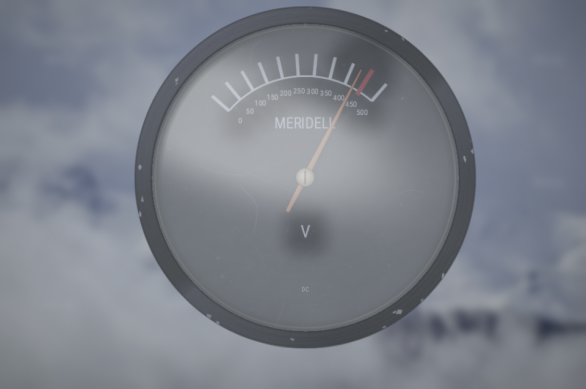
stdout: {"value": 425, "unit": "V"}
